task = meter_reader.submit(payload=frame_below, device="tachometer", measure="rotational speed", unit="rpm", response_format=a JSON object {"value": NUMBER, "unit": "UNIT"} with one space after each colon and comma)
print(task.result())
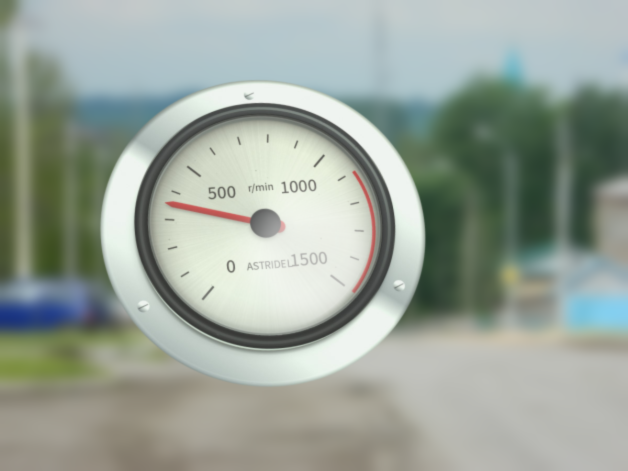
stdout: {"value": 350, "unit": "rpm"}
